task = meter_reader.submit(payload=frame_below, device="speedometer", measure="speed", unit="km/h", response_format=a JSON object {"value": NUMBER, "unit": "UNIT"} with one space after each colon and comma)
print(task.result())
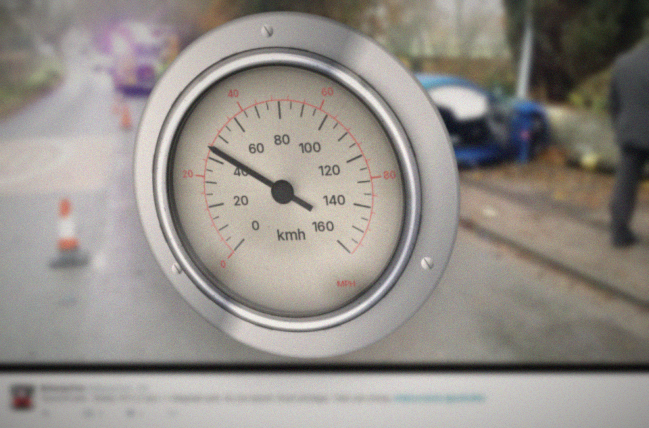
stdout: {"value": 45, "unit": "km/h"}
